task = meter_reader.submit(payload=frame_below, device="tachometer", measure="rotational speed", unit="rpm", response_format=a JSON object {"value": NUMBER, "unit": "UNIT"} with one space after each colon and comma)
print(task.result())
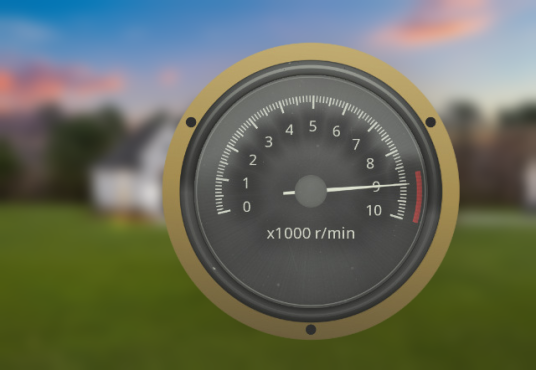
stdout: {"value": 9000, "unit": "rpm"}
